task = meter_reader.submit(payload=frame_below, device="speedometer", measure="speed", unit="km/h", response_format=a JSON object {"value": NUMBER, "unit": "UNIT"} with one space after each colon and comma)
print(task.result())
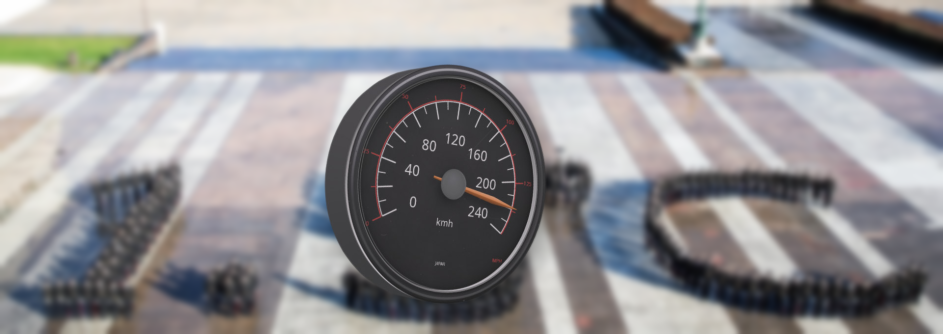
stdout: {"value": 220, "unit": "km/h"}
